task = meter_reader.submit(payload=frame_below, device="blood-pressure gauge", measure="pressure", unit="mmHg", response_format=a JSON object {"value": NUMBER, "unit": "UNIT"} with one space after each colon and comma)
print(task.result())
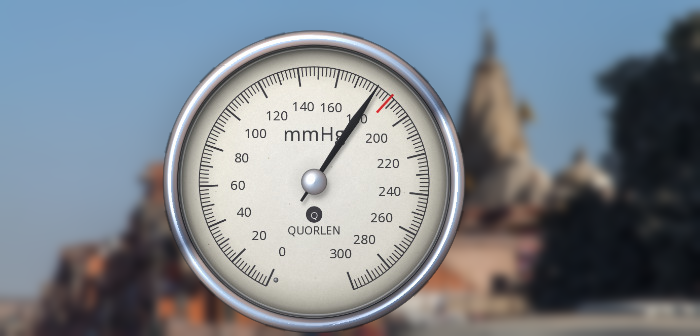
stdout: {"value": 180, "unit": "mmHg"}
